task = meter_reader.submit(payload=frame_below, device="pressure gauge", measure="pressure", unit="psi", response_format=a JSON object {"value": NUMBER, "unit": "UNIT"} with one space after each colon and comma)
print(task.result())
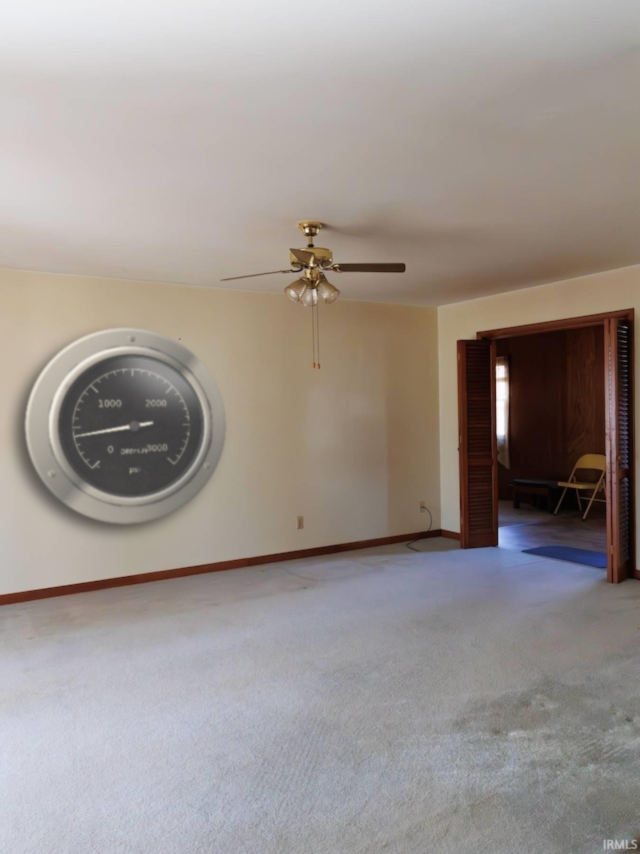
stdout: {"value": 400, "unit": "psi"}
